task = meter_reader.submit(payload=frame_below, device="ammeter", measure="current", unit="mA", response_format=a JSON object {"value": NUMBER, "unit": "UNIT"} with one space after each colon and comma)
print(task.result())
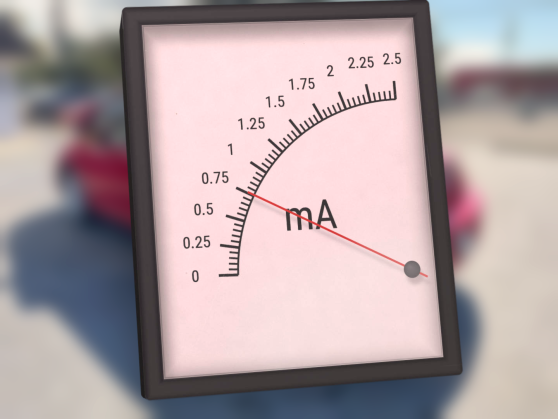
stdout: {"value": 0.75, "unit": "mA"}
